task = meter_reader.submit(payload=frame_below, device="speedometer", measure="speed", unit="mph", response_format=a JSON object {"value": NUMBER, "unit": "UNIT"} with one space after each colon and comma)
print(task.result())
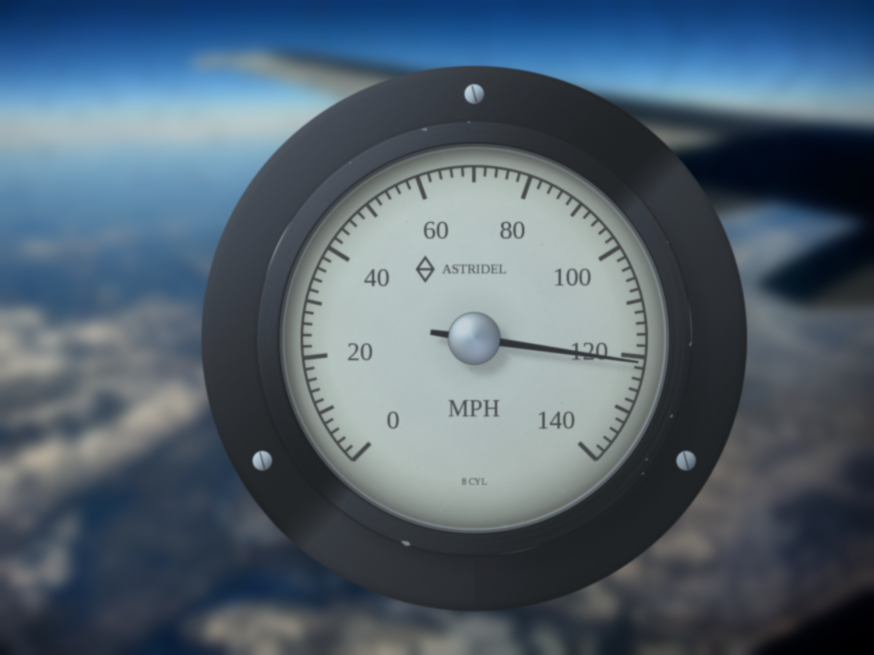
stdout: {"value": 121, "unit": "mph"}
